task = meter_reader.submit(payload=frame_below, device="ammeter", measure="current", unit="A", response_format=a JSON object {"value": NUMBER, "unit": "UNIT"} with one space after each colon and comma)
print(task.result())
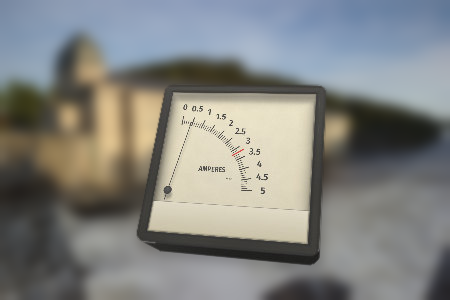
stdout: {"value": 0.5, "unit": "A"}
